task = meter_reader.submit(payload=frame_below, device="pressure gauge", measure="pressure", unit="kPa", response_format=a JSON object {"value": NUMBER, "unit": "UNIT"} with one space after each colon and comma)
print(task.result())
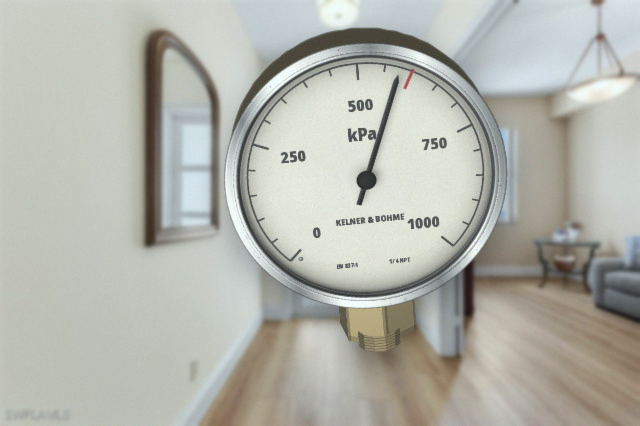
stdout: {"value": 575, "unit": "kPa"}
